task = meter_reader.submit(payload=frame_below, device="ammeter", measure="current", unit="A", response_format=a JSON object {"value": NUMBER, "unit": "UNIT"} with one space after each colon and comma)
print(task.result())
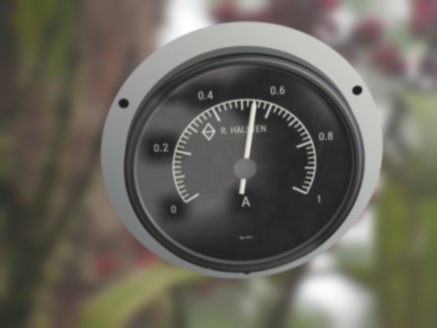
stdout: {"value": 0.54, "unit": "A"}
